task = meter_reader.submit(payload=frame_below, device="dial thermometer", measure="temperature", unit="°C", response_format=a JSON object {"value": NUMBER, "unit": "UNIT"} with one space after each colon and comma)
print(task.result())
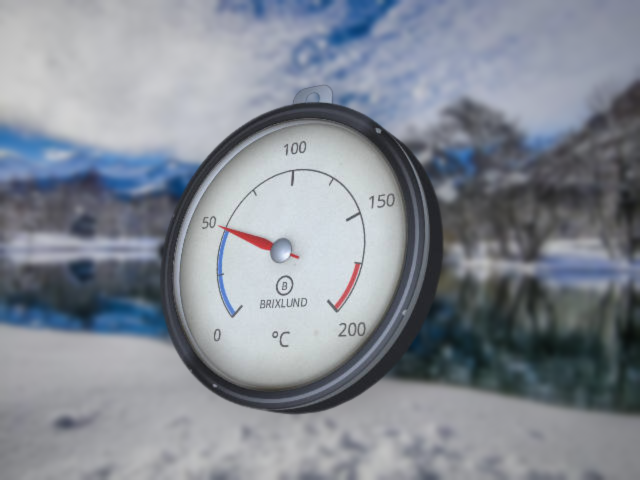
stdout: {"value": 50, "unit": "°C"}
